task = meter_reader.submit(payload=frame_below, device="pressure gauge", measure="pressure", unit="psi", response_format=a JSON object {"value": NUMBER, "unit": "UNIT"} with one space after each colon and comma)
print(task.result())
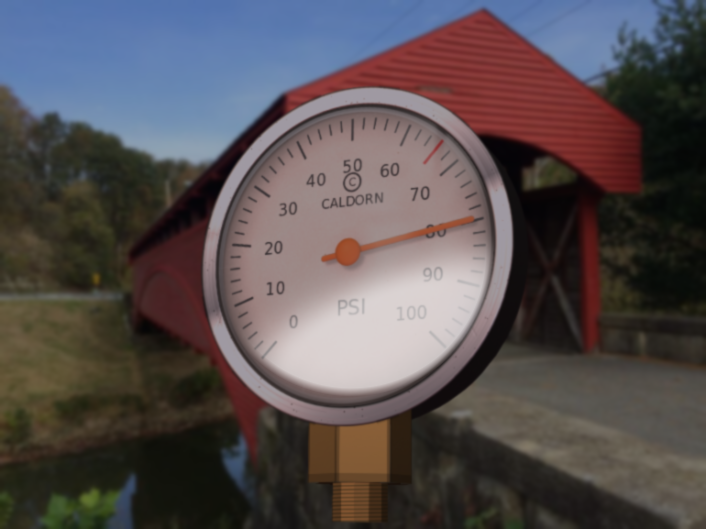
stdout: {"value": 80, "unit": "psi"}
